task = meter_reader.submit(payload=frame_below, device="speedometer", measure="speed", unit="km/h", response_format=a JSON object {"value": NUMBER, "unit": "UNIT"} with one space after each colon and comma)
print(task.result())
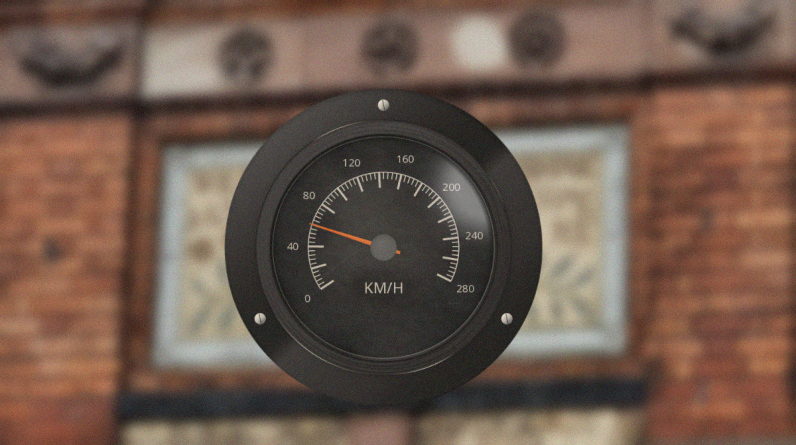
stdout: {"value": 60, "unit": "km/h"}
